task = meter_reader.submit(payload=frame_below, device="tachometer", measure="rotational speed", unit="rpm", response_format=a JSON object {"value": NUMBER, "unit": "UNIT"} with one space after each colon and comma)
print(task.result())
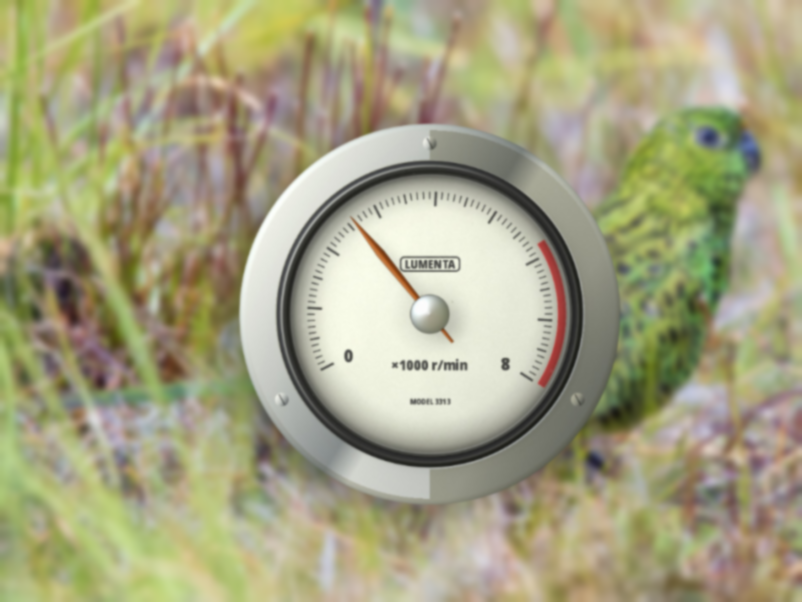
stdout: {"value": 2600, "unit": "rpm"}
